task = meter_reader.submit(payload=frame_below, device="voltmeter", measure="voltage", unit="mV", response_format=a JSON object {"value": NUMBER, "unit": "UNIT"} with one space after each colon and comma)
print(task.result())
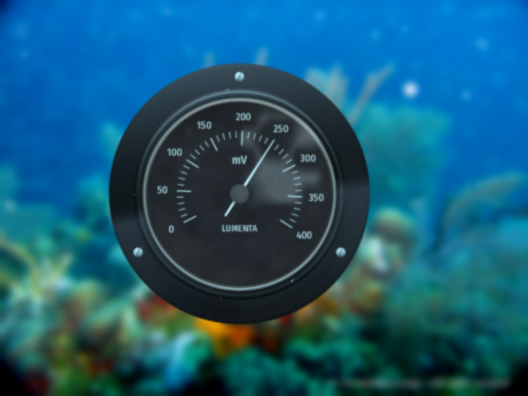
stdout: {"value": 250, "unit": "mV"}
